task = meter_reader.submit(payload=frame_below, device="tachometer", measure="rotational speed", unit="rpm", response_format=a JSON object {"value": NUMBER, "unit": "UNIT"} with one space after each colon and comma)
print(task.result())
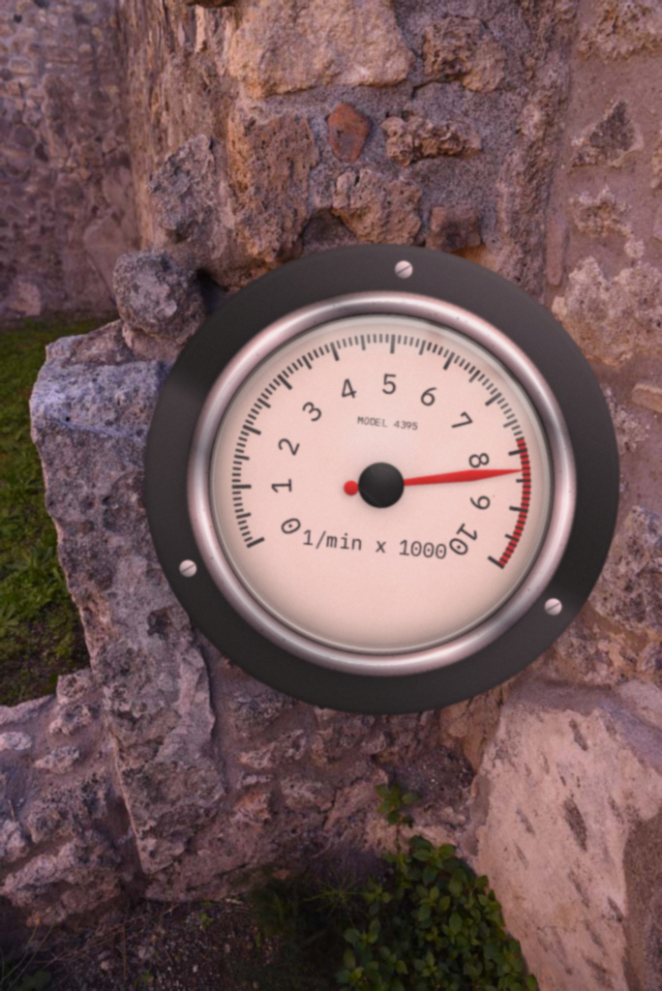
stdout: {"value": 8300, "unit": "rpm"}
